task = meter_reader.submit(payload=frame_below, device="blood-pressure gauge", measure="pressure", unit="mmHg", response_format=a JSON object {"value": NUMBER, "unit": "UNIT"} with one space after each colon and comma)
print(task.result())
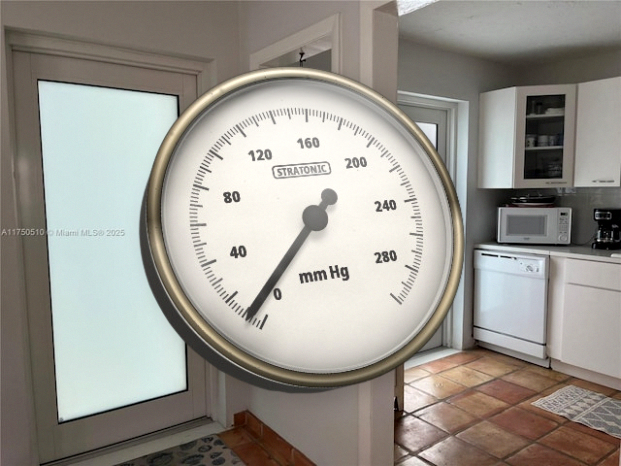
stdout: {"value": 8, "unit": "mmHg"}
